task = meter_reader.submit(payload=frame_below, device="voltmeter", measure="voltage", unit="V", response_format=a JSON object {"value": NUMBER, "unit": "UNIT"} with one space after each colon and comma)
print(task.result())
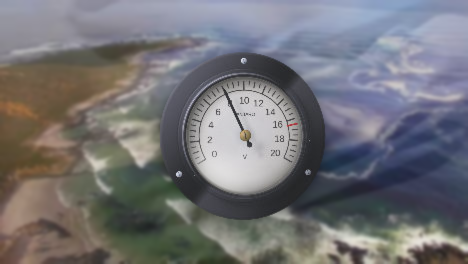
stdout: {"value": 8, "unit": "V"}
